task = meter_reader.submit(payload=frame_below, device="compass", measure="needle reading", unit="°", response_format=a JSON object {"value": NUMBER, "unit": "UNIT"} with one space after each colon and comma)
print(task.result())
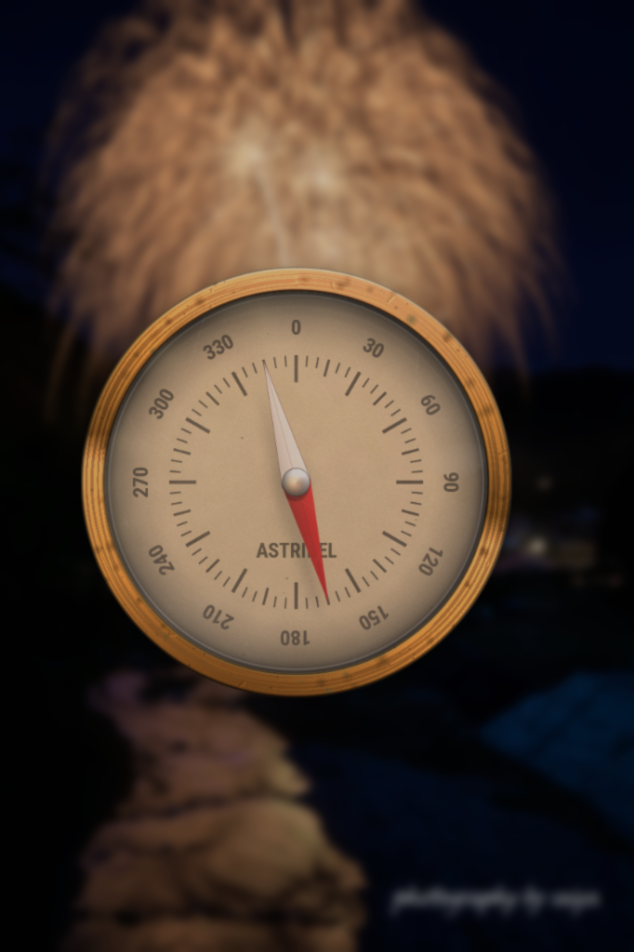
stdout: {"value": 165, "unit": "°"}
